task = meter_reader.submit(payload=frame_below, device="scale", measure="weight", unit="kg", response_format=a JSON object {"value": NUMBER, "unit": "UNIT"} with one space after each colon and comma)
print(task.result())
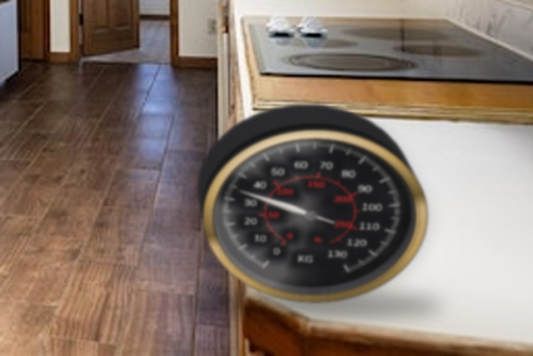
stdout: {"value": 35, "unit": "kg"}
